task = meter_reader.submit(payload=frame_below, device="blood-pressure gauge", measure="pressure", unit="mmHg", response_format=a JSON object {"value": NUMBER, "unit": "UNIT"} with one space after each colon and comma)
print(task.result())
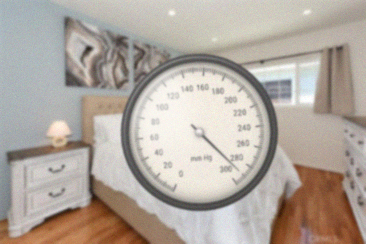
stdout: {"value": 290, "unit": "mmHg"}
